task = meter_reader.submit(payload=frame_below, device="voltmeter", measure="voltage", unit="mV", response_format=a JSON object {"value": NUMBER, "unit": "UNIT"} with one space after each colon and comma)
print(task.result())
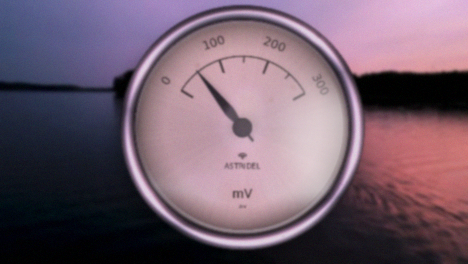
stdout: {"value": 50, "unit": "mV"}
